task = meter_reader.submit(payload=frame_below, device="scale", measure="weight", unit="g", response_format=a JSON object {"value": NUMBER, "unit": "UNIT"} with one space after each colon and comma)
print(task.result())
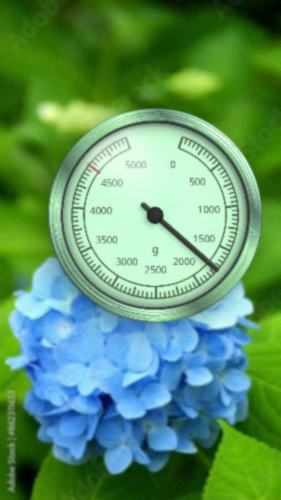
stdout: {"value": 1750, "unit": "g"}
